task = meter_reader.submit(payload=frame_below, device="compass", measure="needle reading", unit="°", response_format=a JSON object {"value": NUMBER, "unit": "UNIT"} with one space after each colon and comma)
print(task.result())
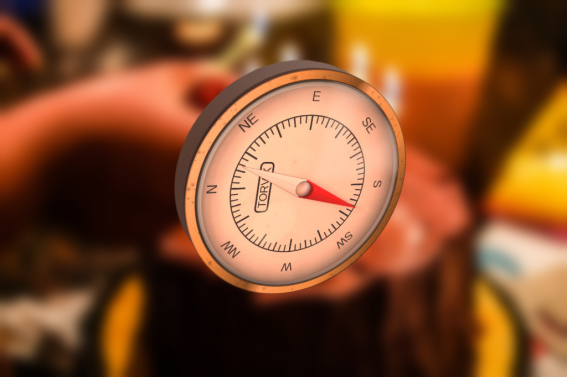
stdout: {"value": 200, "unit": "°"}
